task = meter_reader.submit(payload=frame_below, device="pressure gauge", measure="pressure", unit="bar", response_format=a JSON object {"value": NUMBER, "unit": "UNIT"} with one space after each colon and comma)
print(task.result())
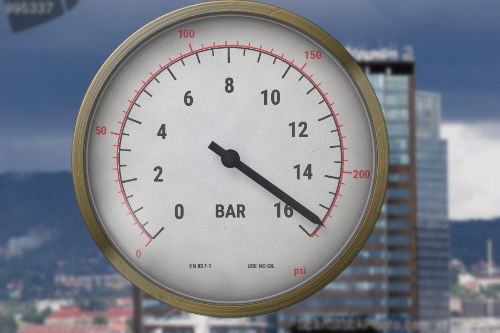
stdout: {"value": 15.5, "unit": "bar"}
